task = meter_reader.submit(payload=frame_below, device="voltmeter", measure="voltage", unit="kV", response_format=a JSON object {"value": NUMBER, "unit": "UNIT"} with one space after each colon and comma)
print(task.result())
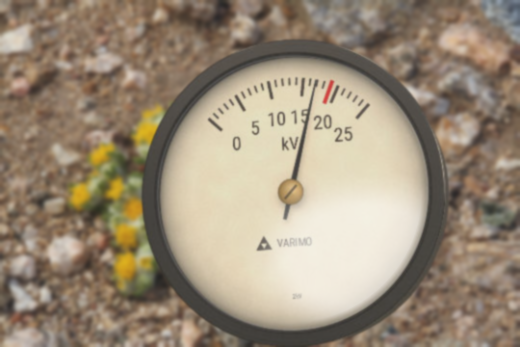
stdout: {"value": 17, "unit": "kV"}
